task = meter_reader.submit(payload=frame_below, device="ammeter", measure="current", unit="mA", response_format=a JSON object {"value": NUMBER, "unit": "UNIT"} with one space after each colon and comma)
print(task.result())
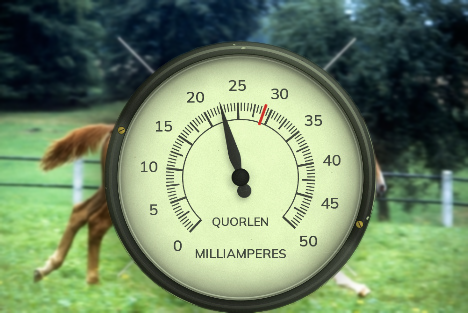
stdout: {"value": 22.5, "unit": "mA"}
